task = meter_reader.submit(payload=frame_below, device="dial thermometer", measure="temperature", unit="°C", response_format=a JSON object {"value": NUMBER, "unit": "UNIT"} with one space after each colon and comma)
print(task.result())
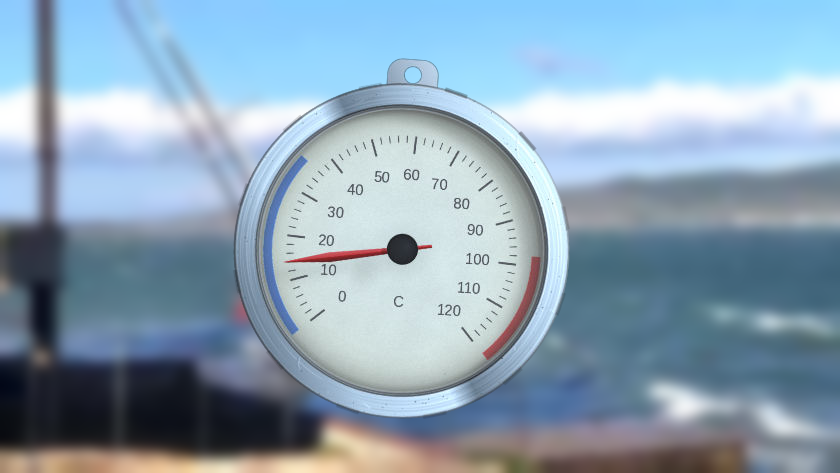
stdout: {"value": 14, "unit": "°C"}
